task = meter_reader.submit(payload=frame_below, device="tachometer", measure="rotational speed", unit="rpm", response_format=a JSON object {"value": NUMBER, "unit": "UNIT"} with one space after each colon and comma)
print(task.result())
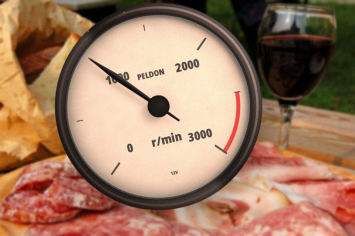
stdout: {"value": 1000, "unit": "rpm"}
